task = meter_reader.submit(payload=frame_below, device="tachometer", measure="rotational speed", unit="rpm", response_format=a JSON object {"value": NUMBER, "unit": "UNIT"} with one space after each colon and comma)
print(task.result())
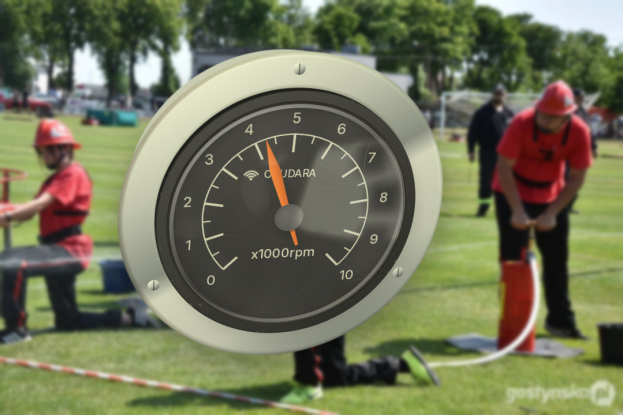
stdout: {"value": 4250, "unit": "rpm"}
